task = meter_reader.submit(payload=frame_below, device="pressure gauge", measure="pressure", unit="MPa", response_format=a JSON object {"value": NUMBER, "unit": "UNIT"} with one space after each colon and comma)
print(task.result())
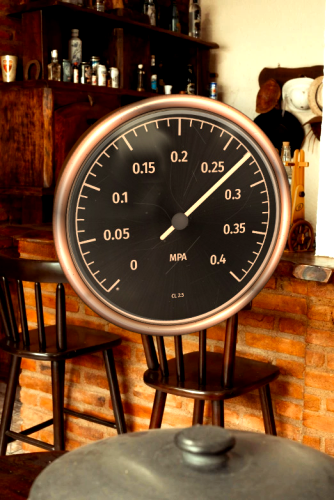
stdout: {"value": 0.27, "unit": "MPa"}
